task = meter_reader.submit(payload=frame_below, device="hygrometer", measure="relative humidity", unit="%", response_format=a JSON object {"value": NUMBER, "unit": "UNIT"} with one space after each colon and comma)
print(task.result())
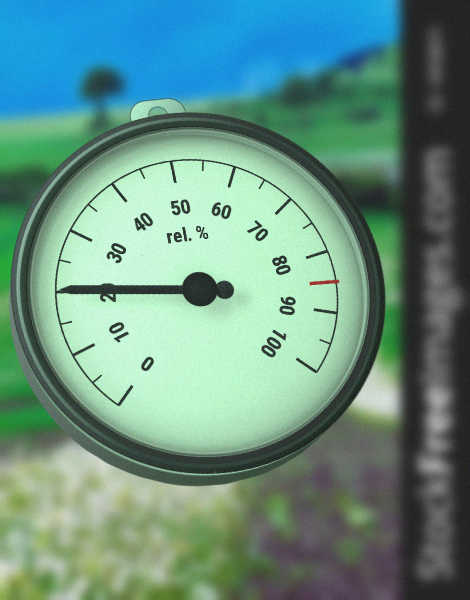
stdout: {"value": 20, "unit": "%"}
